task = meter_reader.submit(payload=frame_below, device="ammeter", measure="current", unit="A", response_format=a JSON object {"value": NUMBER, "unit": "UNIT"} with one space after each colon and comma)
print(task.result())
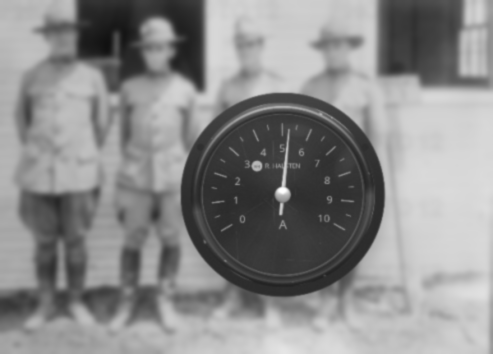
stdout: {"value": 5.25, "unit": "A"}
